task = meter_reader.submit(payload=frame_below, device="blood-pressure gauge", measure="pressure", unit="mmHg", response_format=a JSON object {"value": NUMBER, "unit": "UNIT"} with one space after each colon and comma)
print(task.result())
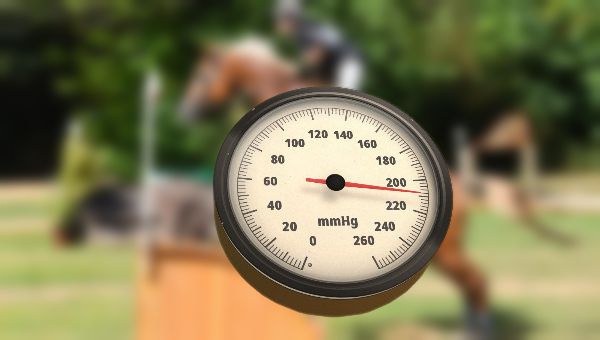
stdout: {"value": 210, "unit": "mmHg"}
